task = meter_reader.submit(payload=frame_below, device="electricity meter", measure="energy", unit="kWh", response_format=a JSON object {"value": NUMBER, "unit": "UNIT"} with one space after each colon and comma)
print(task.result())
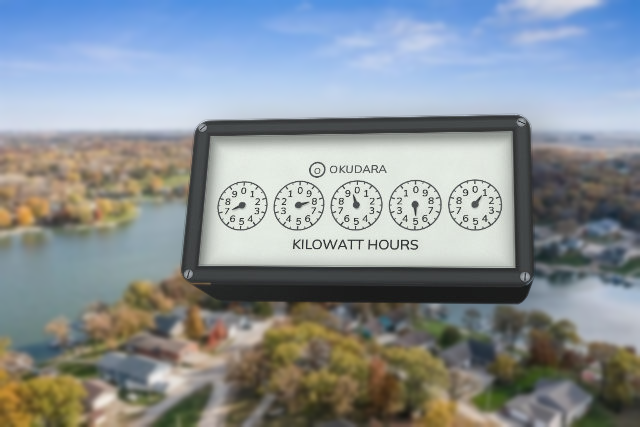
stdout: {"value": 67951, "unit": "kWh"}
